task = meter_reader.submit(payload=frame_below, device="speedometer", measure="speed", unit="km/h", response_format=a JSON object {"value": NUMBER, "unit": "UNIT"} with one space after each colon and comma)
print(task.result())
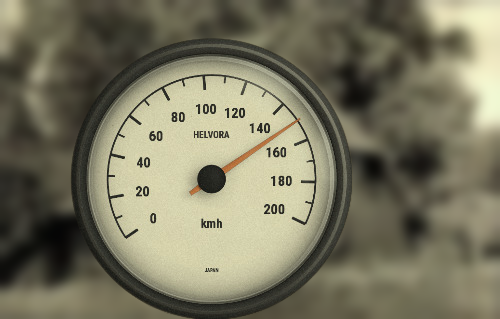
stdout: {"value": 150, "unit": "km/h"}
